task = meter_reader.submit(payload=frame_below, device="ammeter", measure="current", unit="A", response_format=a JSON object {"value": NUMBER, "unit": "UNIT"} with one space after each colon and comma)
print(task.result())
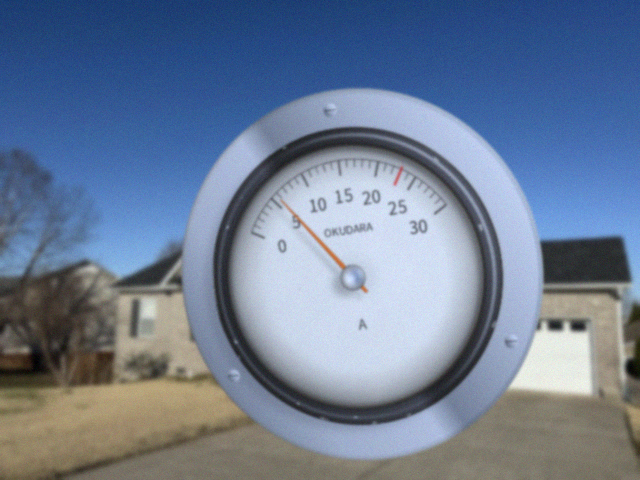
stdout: {"value": 6, "unit": "A"}
